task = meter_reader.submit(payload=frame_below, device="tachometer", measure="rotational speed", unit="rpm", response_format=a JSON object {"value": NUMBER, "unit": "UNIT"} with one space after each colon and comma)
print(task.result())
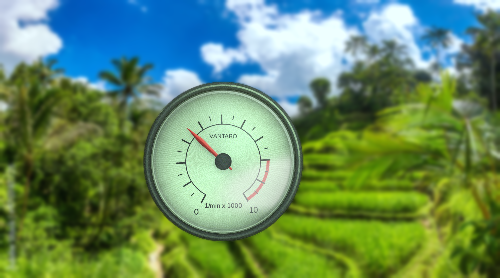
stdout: {"value": 3500, "unit": "rpm"}
